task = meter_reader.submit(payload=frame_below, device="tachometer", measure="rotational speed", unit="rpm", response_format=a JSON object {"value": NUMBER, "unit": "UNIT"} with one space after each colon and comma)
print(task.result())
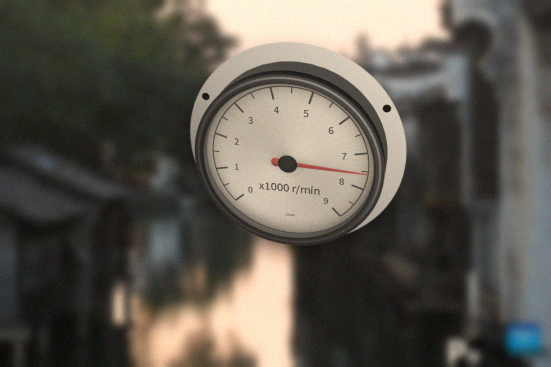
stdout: {"value": 7500, "unit": "rpm"}
